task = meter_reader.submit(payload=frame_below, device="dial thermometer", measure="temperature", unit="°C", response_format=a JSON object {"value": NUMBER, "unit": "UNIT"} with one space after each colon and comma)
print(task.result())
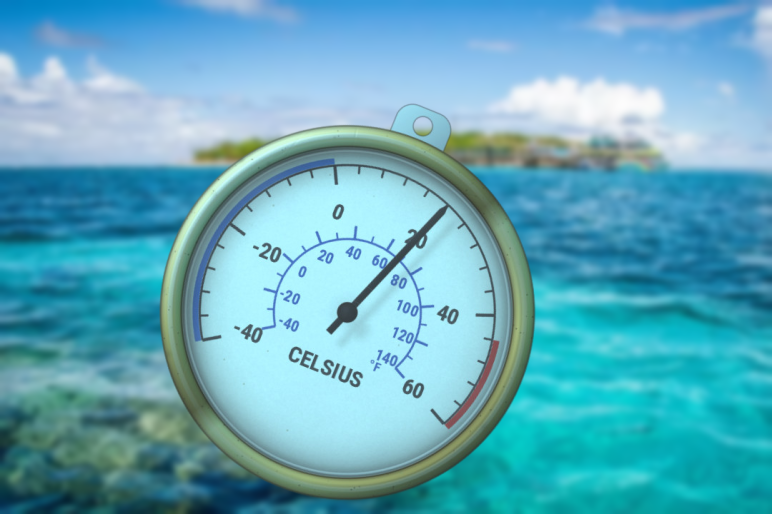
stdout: {"value": 20, "unit": "°C"}
